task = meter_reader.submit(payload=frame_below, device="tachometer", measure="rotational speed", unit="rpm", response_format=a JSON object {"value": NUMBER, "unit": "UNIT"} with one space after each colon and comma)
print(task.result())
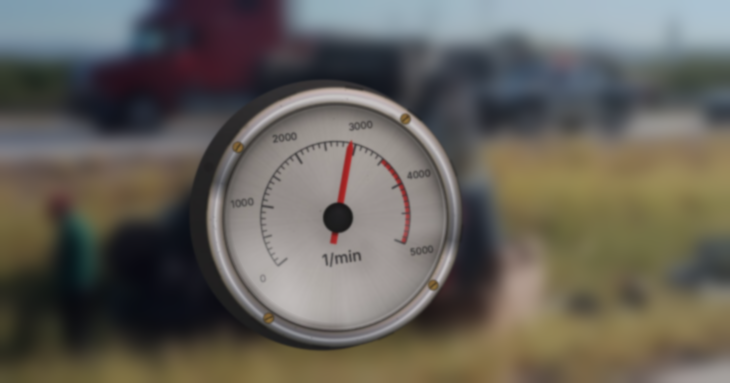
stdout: {"value": 2900, "unit": "rpm"}
